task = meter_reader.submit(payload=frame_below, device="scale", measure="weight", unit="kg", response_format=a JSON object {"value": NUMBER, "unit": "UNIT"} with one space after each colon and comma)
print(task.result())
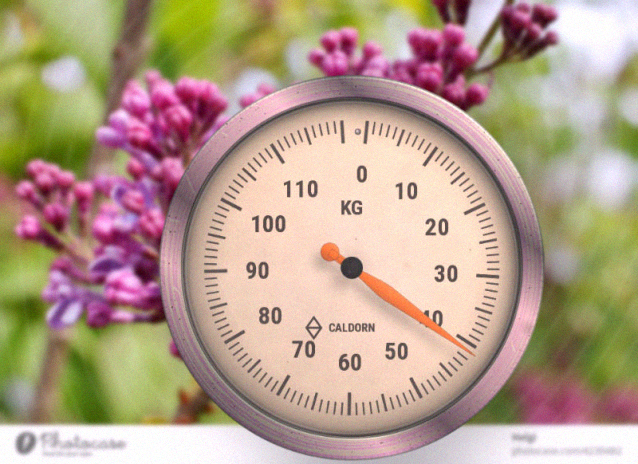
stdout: {"value": 41, "unit": "kg"}
